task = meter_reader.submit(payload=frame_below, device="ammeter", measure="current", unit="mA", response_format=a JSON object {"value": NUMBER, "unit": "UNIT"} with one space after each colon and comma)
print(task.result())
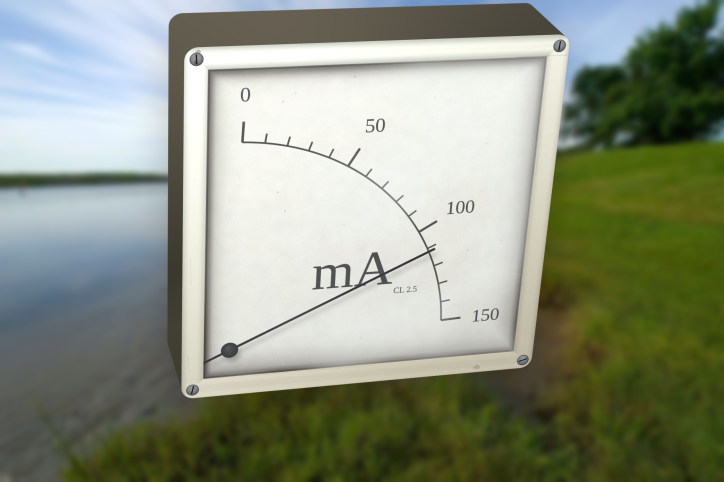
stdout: {"value": 110, "unit": "mA"}
